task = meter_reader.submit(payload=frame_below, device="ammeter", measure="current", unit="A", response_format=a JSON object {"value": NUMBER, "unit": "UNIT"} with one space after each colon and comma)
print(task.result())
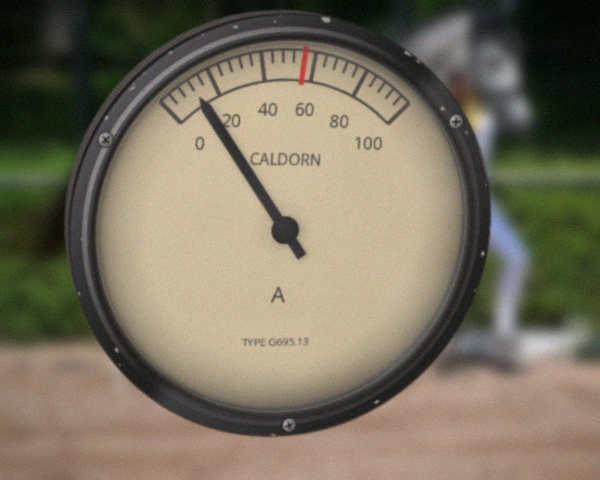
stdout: {"value": 12, "unit": "A"}
